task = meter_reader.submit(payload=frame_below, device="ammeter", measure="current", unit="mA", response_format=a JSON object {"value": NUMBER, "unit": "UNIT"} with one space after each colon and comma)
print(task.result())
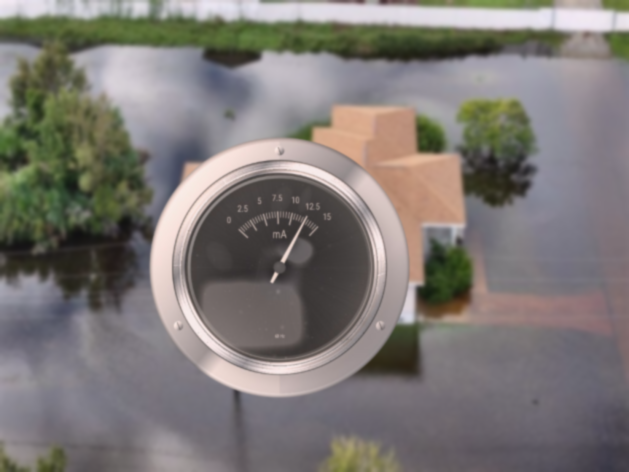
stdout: {"value": 12.5, "unit": "mA"}
